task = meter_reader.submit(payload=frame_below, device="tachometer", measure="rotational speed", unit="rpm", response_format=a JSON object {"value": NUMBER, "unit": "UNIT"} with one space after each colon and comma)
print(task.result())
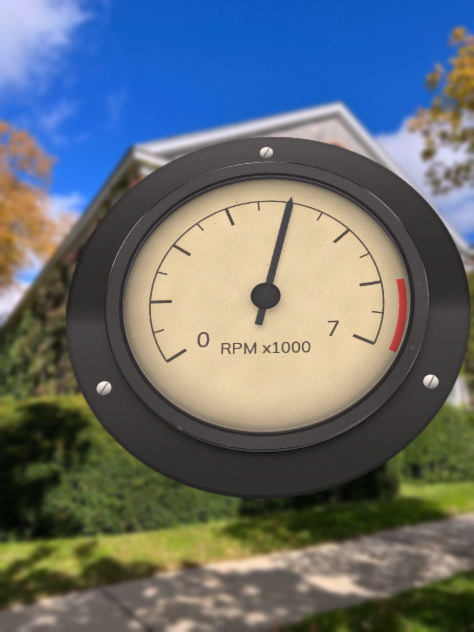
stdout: {"value": 4000, "unit": "rpm"}
